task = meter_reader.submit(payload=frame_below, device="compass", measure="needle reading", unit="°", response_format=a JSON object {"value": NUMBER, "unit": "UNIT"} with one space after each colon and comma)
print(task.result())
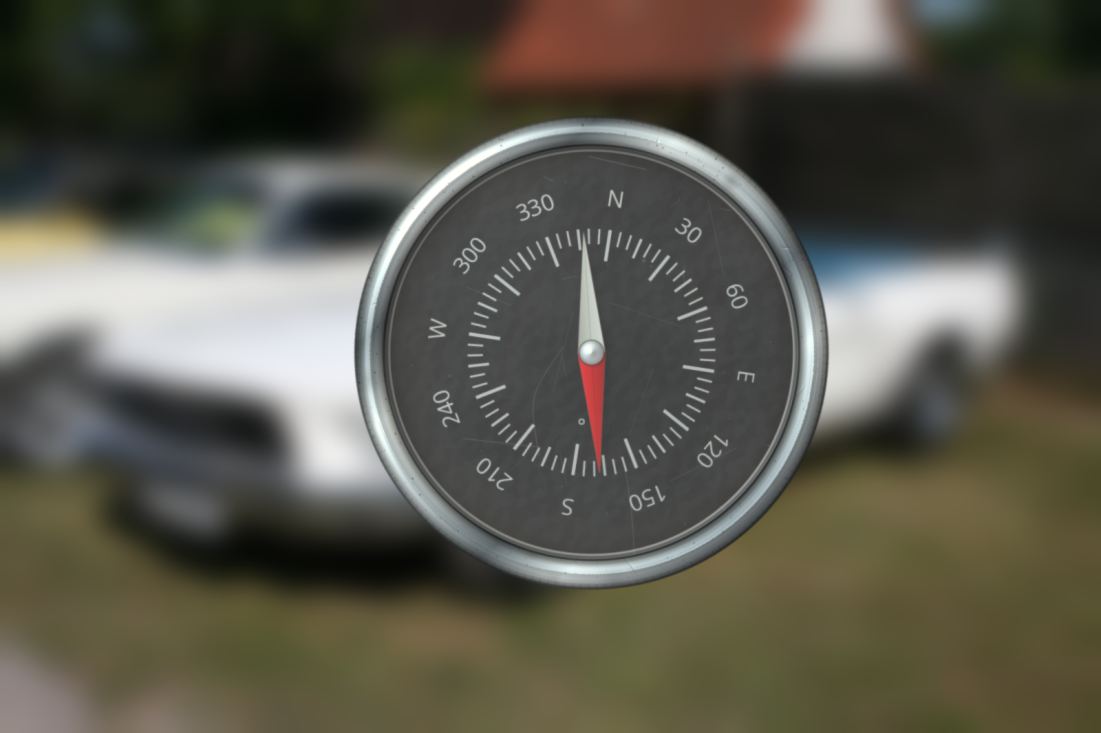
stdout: {"value": 167.5, "unit": "°"}
